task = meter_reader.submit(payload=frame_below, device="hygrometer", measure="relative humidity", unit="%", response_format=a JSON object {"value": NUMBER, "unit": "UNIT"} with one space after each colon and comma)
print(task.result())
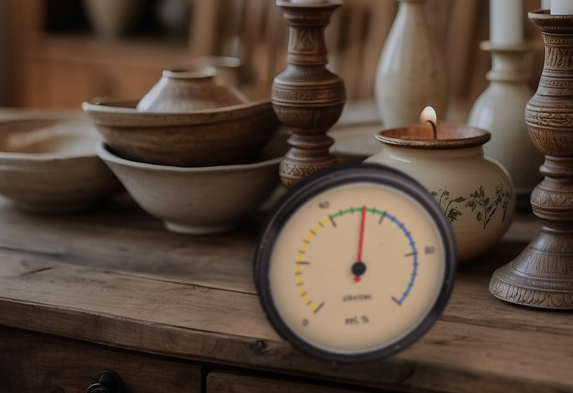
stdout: {"value": 52, "unit": "%"}
